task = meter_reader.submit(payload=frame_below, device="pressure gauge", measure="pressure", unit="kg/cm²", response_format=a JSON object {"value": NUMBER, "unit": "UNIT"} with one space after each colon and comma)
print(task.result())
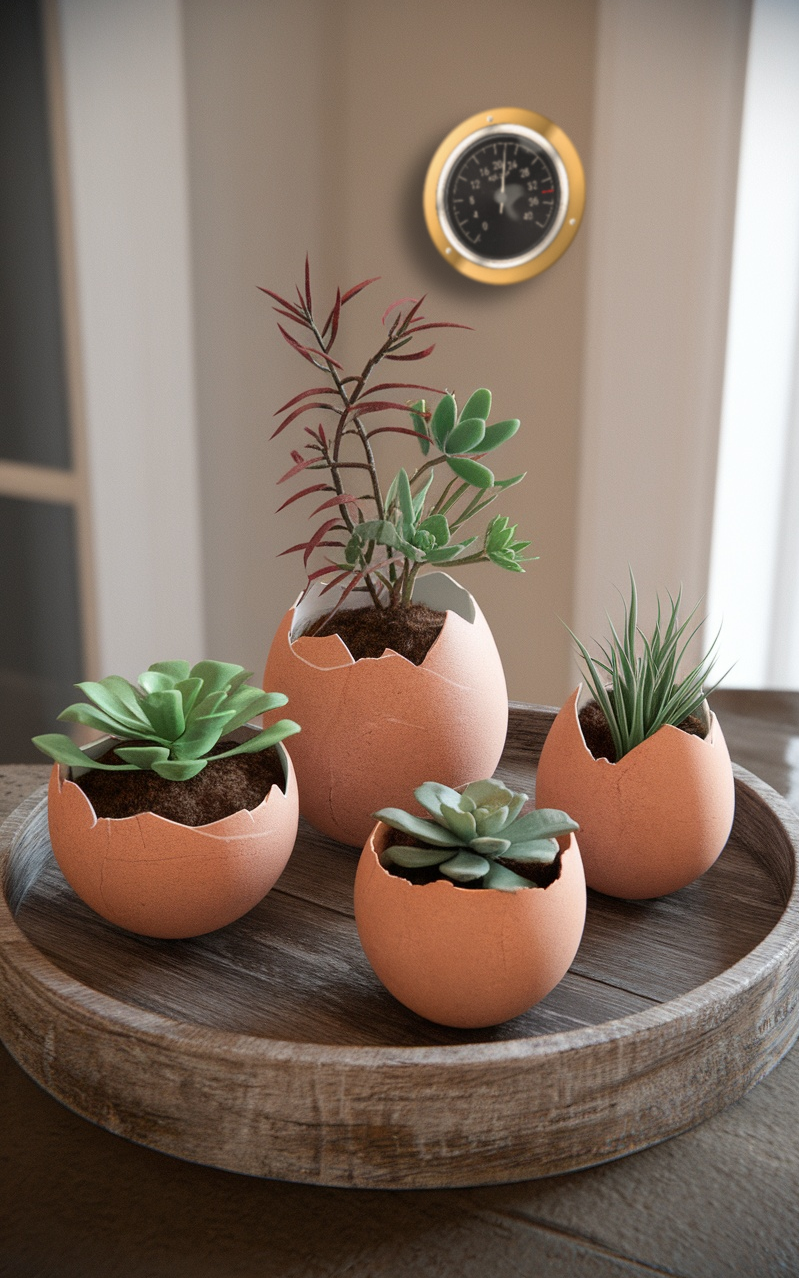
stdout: {"value": 22, "unit": "kg/cm²"}
